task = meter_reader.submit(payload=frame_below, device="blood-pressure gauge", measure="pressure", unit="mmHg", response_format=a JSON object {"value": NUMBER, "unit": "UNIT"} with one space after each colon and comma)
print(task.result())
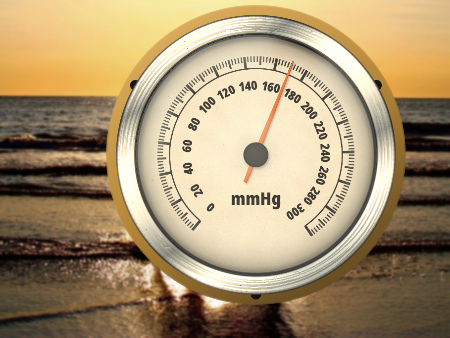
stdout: {"value": 170, "unit": "mmHg"}
